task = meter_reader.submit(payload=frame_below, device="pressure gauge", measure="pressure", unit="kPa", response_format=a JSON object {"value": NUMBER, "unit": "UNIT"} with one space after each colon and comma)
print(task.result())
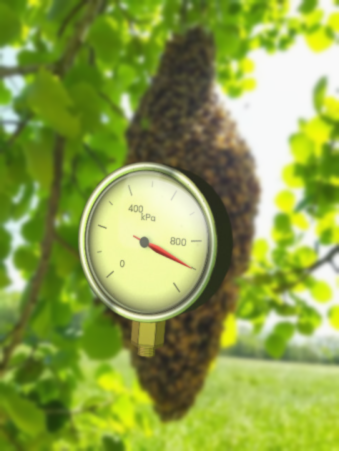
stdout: {"value": 900, "unit": "kPa"}
